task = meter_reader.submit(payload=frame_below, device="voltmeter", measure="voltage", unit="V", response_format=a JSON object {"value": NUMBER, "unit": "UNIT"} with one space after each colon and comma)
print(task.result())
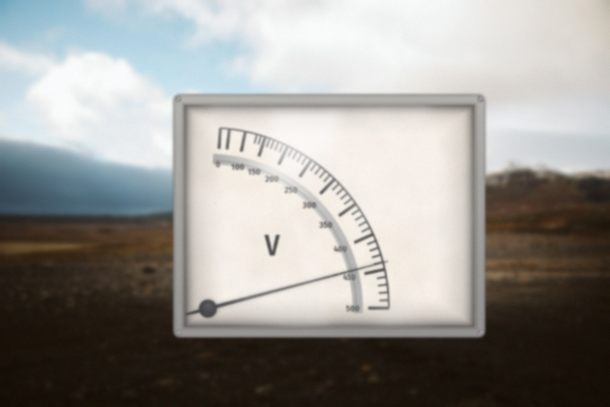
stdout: {"value": 440, "unit": "V"}
